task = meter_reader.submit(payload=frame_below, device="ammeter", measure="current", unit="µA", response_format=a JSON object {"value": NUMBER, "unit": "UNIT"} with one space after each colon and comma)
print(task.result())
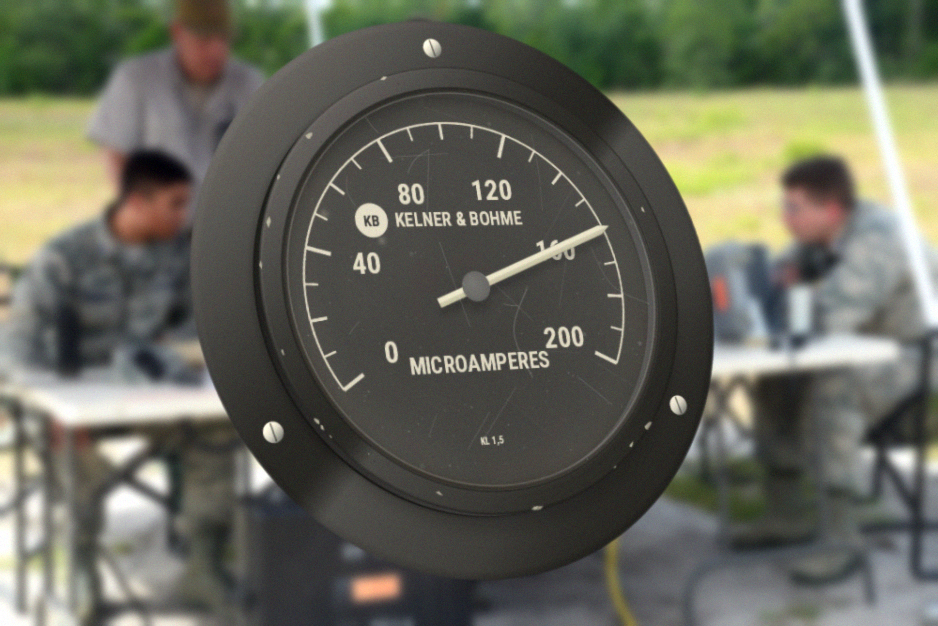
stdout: {"value": 160, "unit": "µA"}
